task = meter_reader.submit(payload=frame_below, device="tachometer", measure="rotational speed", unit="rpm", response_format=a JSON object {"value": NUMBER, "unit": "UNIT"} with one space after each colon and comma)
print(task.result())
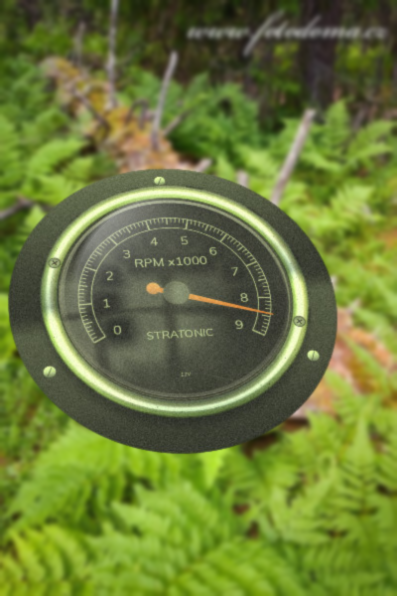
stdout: {"value": 8500, "unit": "rpm"}
